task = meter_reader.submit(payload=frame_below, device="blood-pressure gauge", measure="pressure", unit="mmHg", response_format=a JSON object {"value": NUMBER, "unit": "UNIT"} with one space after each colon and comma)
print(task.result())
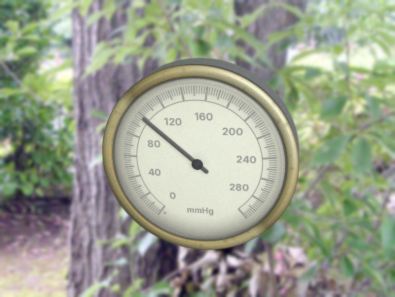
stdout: {"value": 100, "unit": "mmHg"}
